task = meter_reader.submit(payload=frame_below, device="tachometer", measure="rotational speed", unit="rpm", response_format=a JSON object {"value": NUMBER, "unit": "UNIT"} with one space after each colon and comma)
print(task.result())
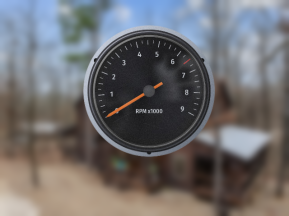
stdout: {"value": 0, "unit": "rpm"}
